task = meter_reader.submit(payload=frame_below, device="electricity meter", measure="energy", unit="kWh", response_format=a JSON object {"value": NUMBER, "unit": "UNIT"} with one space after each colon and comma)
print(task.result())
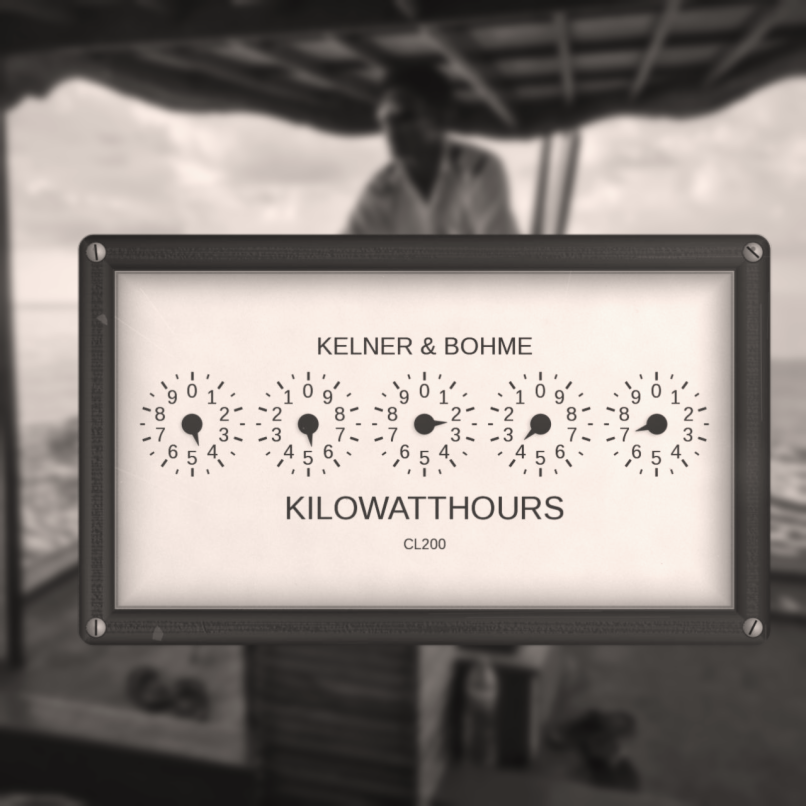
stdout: {"value": 45237, "unit": "kWh"}
